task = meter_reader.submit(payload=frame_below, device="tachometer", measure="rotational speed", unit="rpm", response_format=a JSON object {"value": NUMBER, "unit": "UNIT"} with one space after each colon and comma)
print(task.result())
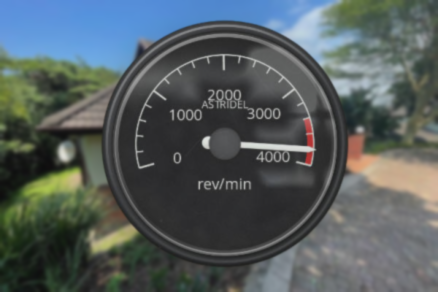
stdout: {"value": 3800, "unit": "rpm"}
